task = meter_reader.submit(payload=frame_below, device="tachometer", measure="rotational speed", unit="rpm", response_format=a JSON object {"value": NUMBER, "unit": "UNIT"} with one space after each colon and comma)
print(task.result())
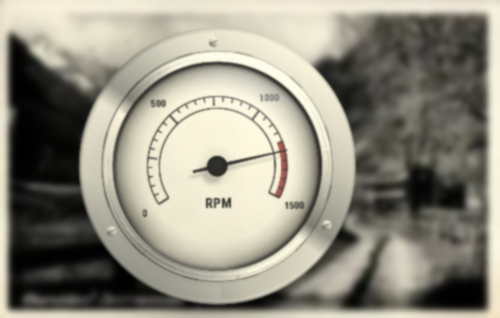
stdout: {"value": 1250, "unit": "rpm"}
